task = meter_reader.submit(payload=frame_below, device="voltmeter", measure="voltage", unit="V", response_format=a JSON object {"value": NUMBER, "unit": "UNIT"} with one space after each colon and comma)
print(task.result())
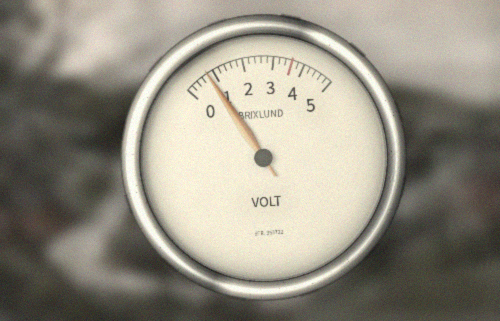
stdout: {"value": 0.8, "unit": "V"}
